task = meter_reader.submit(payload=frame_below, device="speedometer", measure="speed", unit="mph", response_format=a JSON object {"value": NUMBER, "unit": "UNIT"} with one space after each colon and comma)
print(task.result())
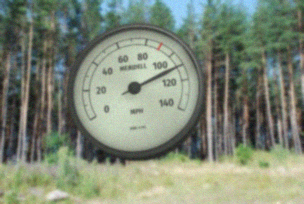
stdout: {"value": 110, "unit": "mph"}
